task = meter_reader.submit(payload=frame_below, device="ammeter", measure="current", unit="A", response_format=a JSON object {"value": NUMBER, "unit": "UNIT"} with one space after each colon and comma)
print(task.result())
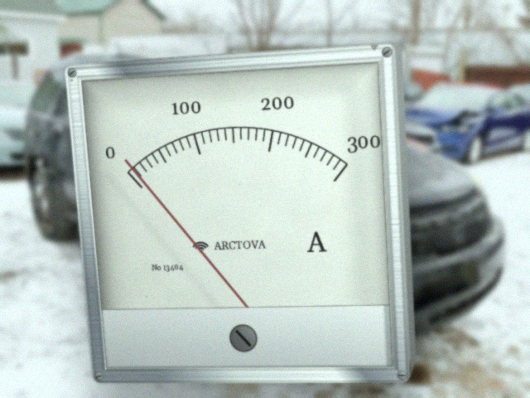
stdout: {"value": 10, "unit": "A"}
